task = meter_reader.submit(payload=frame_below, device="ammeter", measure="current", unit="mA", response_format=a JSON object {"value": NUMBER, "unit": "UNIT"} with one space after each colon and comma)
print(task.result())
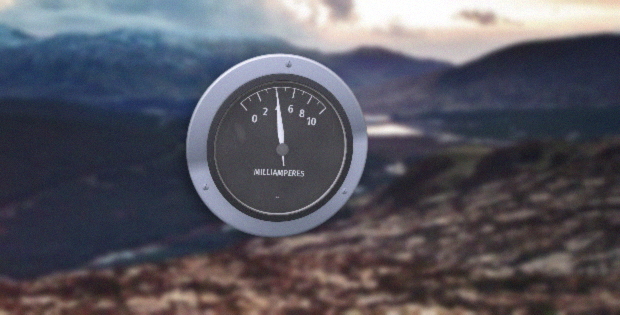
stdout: {"value": 4, "unit": "mA"}
